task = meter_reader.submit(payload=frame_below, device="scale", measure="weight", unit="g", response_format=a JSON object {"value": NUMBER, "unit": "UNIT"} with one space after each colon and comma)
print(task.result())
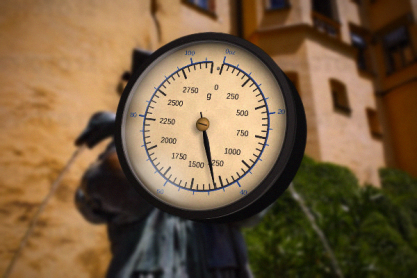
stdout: {"value": 1300, "unit": "g"}
